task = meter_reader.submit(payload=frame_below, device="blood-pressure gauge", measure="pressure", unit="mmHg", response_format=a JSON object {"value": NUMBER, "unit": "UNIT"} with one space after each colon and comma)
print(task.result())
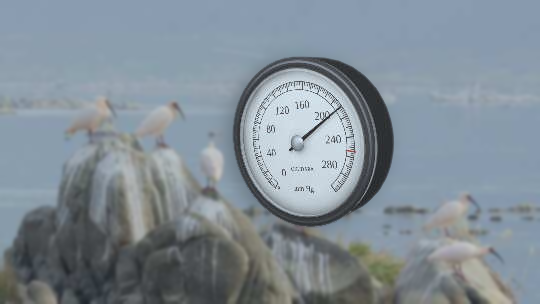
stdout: {"value": 210, "unit": "mmHg"}
